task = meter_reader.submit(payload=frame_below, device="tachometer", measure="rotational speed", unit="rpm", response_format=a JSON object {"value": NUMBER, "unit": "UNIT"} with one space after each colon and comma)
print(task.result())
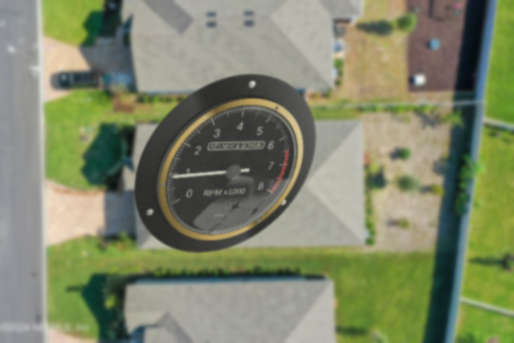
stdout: {"value": 1000, "unit": "rpm"}
